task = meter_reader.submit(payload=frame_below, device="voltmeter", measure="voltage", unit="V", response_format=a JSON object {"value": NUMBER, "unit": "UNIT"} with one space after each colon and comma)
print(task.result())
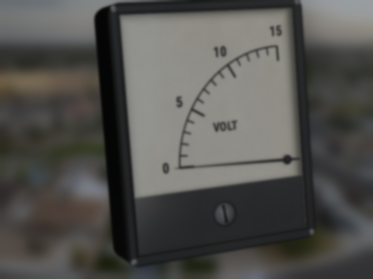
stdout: {"value": 0, "unit": "V"}
